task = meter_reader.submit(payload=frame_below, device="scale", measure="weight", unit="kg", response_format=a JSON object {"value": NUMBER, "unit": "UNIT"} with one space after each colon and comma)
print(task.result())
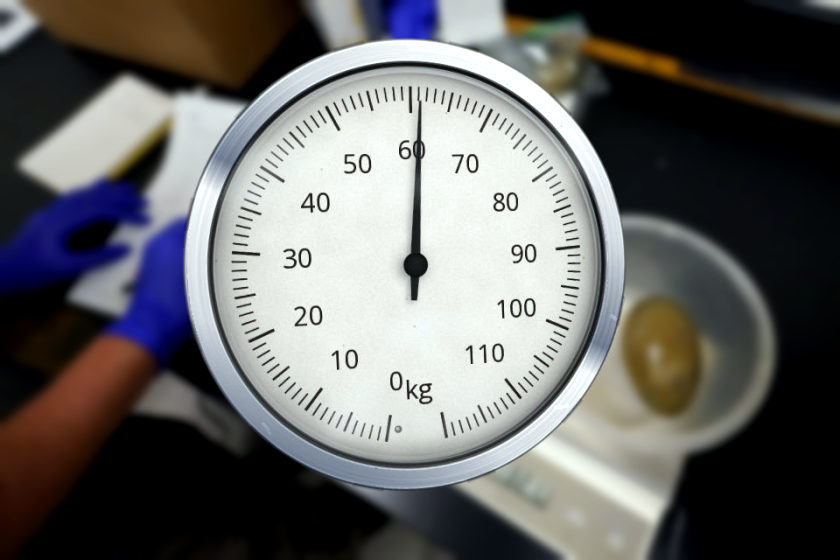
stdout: {"value": 61, "unit": "kg"}
